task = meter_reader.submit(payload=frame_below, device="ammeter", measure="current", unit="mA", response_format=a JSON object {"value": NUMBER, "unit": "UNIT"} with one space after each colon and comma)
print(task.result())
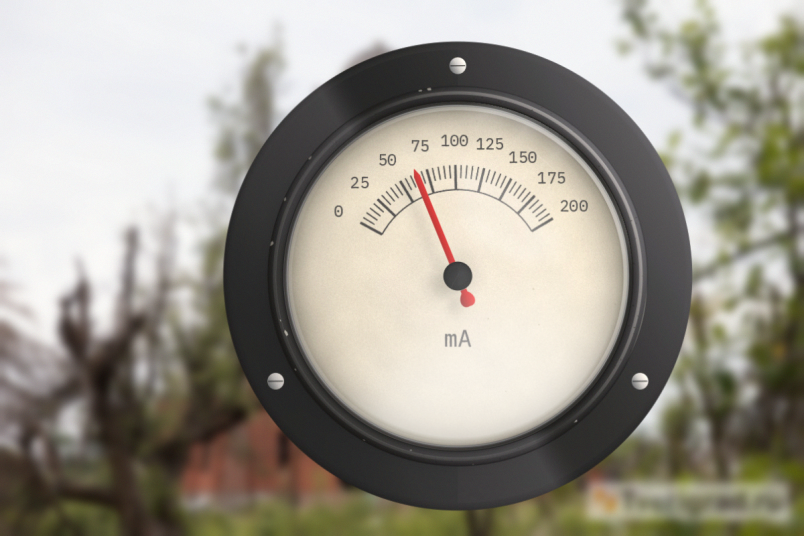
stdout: {"value": 65, "unit": "mA"}
